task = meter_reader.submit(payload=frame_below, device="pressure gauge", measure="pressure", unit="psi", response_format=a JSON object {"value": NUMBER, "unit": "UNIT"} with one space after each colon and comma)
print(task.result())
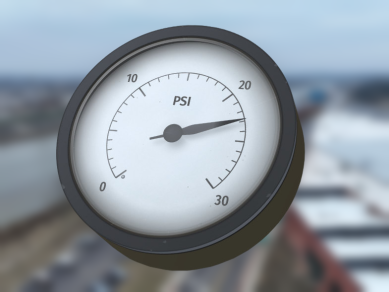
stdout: {"value": 23, "unit": "psi"}
